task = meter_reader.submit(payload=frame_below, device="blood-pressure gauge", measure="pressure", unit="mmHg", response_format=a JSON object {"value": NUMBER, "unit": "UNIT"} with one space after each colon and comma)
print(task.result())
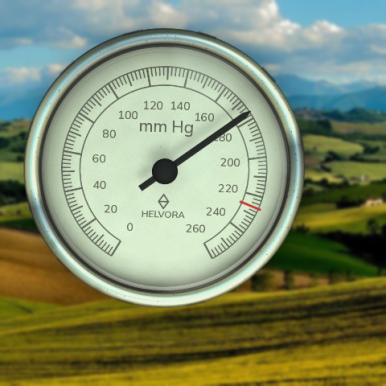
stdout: {"value": 176, "unit": "mmHg"}
